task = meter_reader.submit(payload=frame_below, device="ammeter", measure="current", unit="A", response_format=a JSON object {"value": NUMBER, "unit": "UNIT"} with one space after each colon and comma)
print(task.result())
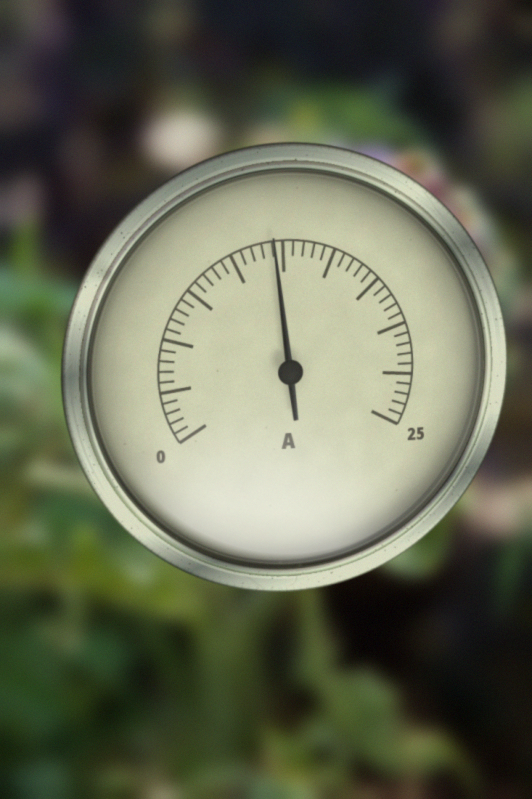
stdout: {"value": 12, "unit": "A"}
